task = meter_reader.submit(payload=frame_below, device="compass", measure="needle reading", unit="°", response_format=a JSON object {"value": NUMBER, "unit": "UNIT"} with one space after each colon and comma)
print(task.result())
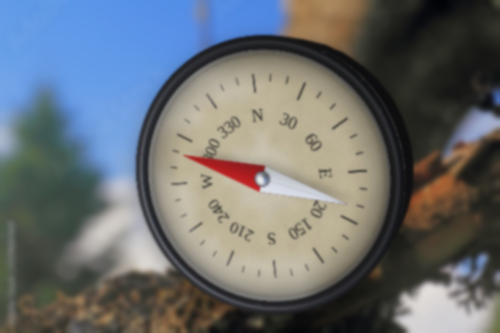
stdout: {"value": 290, "unit": "°"}
